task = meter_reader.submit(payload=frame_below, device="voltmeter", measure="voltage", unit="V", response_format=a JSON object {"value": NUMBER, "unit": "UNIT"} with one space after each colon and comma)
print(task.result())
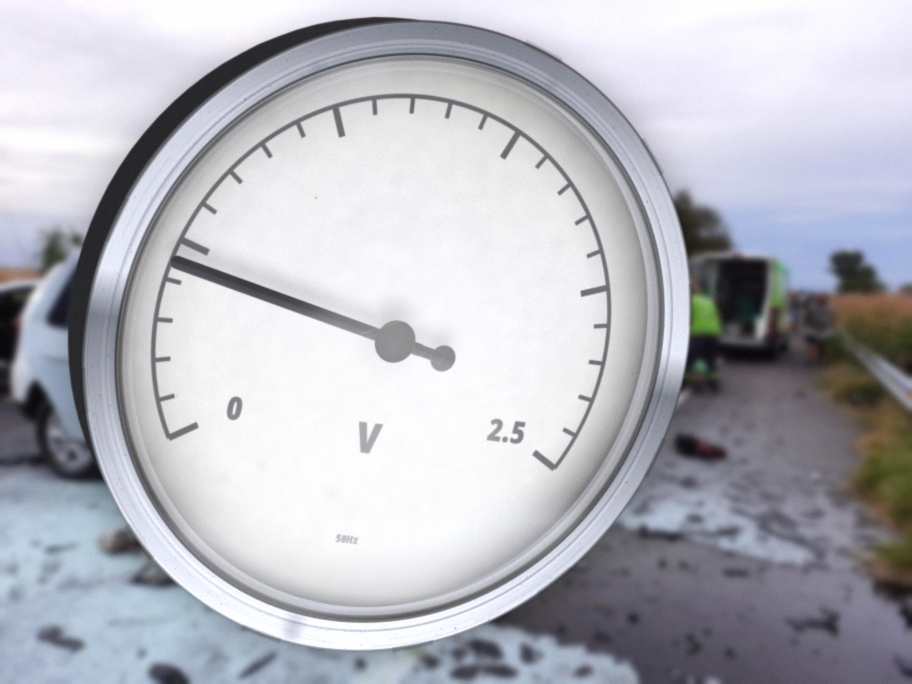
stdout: {"value": 0.45, "unit": "V"}
